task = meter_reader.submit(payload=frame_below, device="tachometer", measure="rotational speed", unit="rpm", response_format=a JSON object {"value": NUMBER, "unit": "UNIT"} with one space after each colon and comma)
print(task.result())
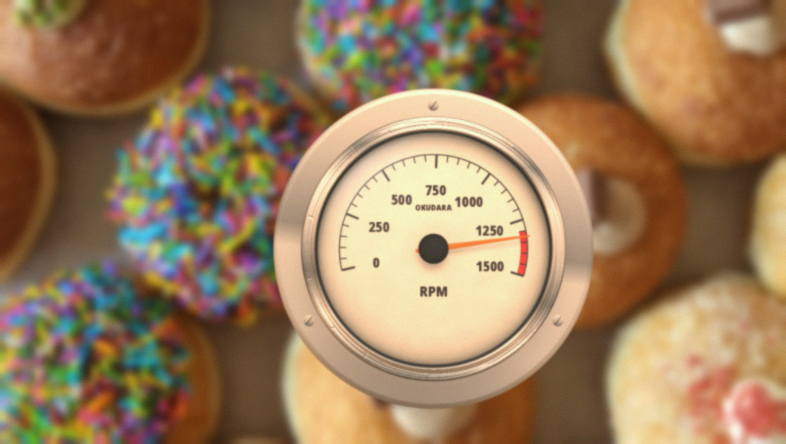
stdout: {"value": 1325, "unit": "rpm"}
